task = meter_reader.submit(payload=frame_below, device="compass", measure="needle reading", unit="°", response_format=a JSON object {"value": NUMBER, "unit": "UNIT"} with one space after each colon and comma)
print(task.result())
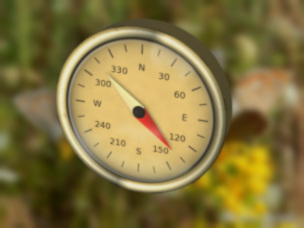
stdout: {"value": 135, "unit": "°"}
